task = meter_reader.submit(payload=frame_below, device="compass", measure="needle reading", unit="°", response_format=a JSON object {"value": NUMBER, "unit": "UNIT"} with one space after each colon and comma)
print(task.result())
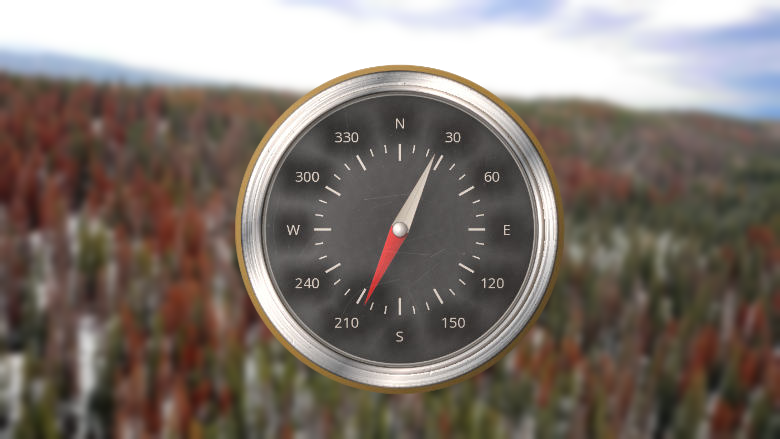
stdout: {"value": 205, "unit": "°"}
